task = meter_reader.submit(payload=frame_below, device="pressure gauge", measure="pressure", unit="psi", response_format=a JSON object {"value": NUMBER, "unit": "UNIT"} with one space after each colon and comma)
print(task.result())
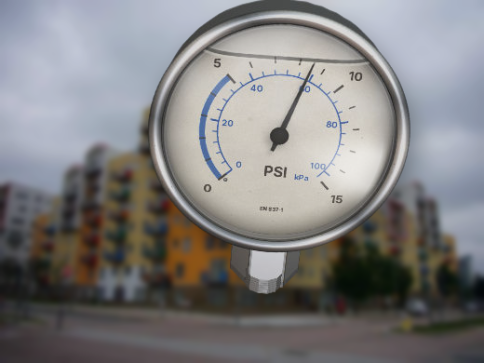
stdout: {"value": 8.5, "unit": "psi"}
